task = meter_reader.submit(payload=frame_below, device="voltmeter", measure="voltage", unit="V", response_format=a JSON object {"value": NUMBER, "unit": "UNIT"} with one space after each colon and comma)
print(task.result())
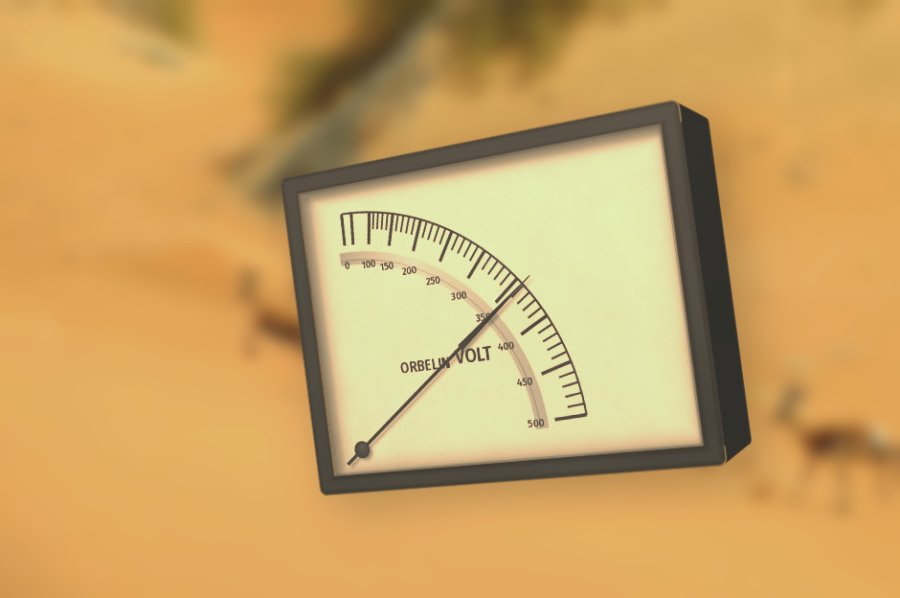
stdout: {"value": 360, "unit": "V"}
